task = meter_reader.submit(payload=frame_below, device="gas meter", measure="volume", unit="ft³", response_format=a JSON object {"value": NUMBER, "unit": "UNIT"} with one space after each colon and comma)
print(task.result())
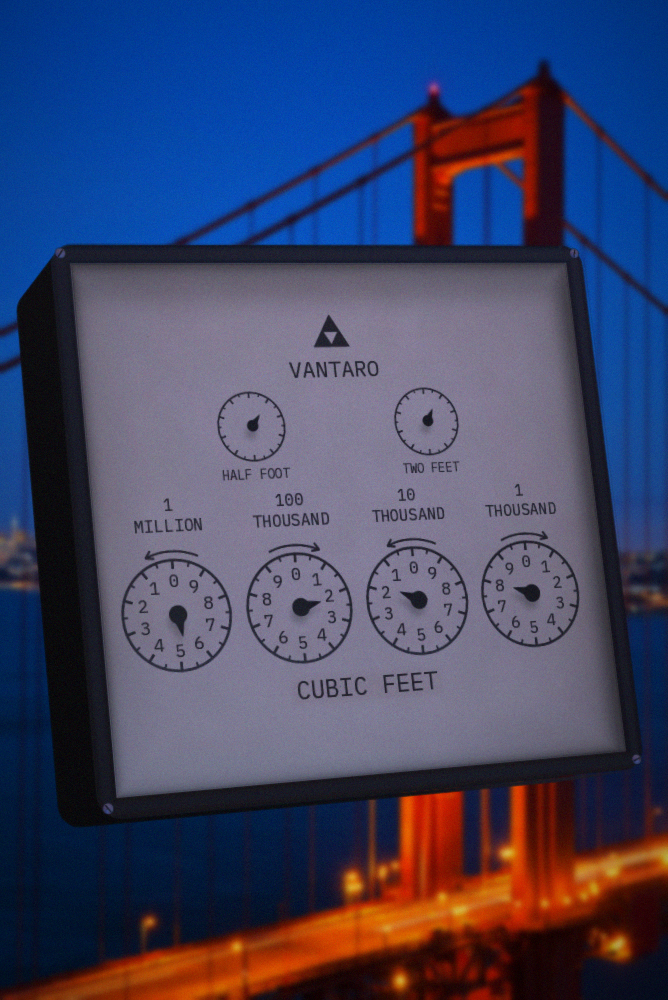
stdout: {"value": 521800, "unit": "ft³"}
